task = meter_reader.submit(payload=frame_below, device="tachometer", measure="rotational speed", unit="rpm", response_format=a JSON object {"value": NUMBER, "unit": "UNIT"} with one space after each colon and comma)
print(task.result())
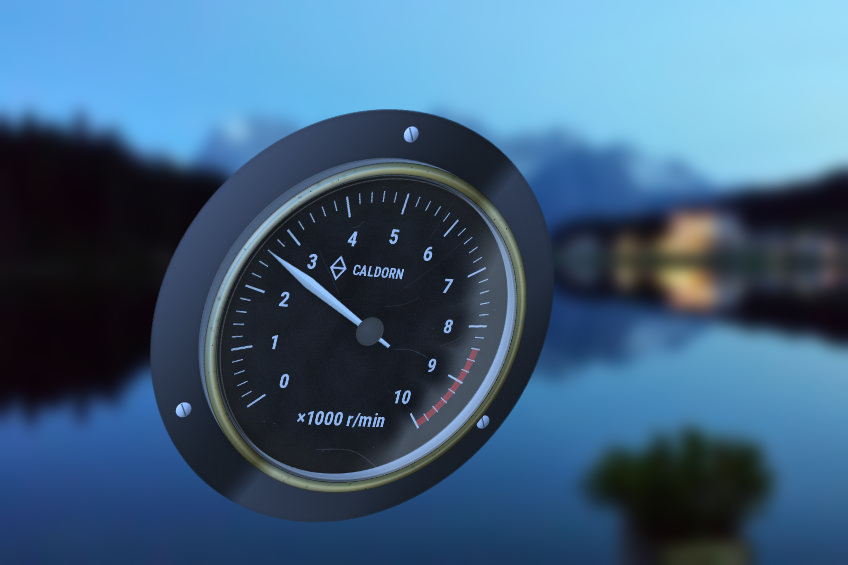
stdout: {"value": 2600, "unit": "rpm"}
